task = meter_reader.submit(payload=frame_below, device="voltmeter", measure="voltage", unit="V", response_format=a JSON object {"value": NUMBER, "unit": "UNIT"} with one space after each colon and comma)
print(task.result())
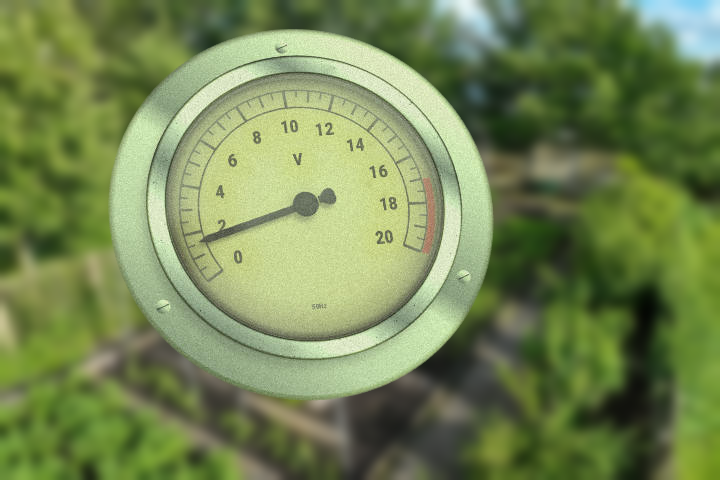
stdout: {"value": 1.5, "unit": "V"}
